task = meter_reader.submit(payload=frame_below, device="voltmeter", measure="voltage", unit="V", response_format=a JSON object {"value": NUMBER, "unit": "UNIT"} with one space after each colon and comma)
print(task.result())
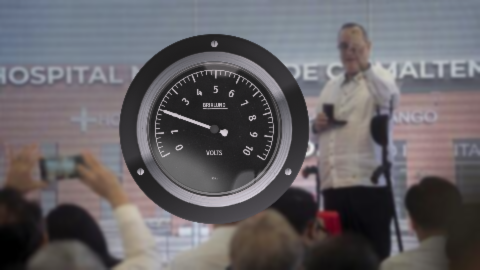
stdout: {"value": 2, "unit": "V"}
